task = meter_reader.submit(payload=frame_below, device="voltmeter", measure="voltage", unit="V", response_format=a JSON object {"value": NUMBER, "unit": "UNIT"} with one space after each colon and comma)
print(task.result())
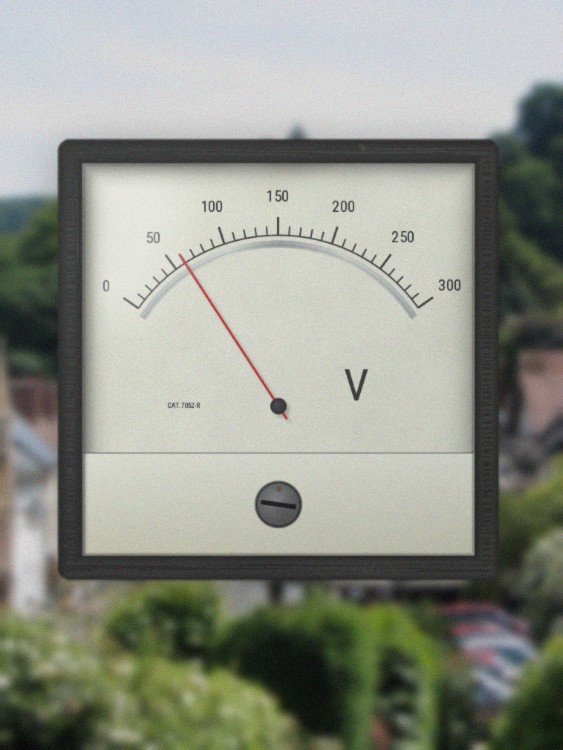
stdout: {"value": 60, "unit": "V"}
